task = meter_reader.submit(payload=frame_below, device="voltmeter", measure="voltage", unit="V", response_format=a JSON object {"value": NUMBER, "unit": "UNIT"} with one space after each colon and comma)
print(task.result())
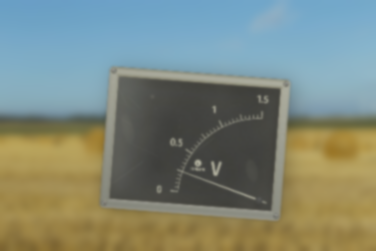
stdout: {"value": 0.25, "unit": "V"}
